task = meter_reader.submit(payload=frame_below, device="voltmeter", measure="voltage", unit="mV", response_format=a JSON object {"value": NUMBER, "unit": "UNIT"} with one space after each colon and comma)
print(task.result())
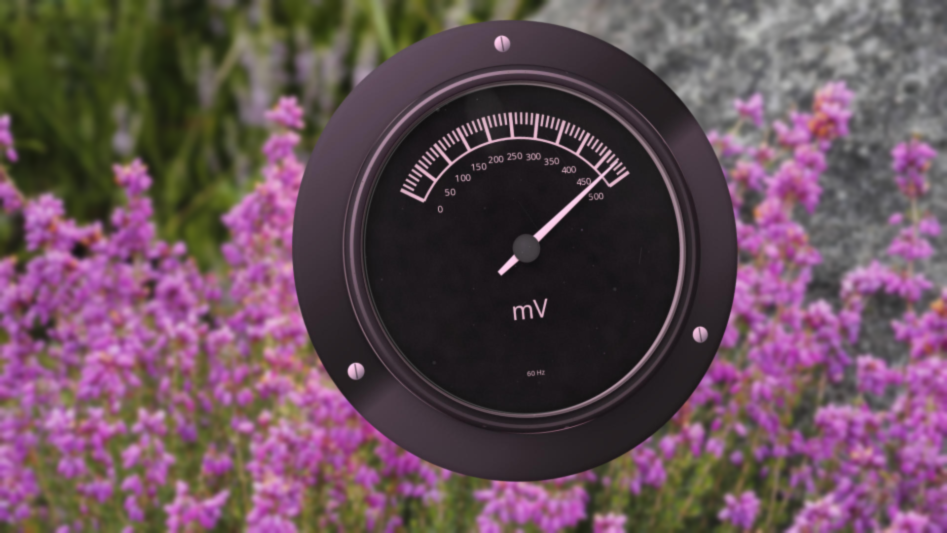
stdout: {"value": 470, "unit": "mV"}
